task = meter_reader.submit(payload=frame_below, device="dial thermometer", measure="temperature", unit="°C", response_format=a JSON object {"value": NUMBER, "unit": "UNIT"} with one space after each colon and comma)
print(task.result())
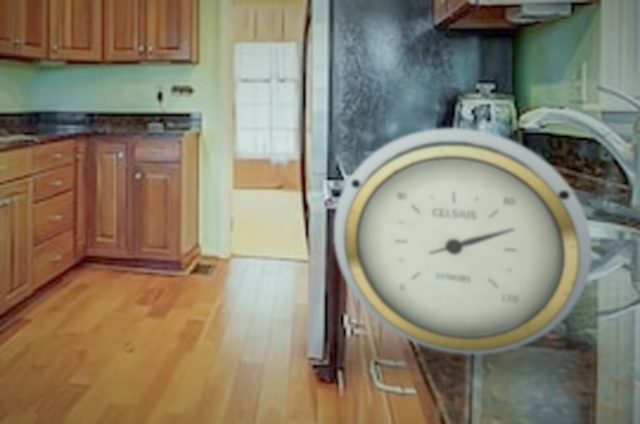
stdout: {"value": 90, "unit": "°C"}
